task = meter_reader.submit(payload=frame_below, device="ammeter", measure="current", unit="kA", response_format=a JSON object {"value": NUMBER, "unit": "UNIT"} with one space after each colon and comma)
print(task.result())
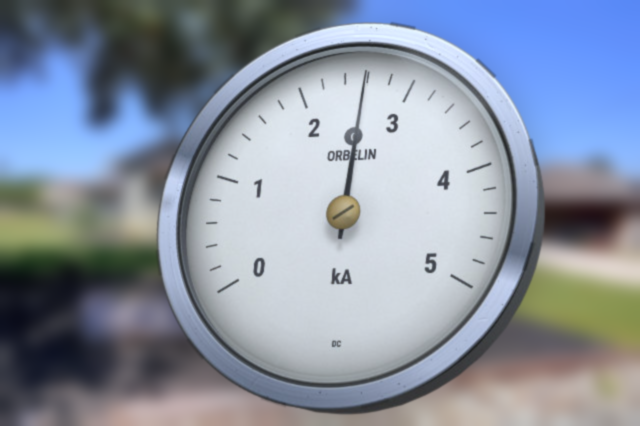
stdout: {"value": 2.6, "unit": "kA"}
